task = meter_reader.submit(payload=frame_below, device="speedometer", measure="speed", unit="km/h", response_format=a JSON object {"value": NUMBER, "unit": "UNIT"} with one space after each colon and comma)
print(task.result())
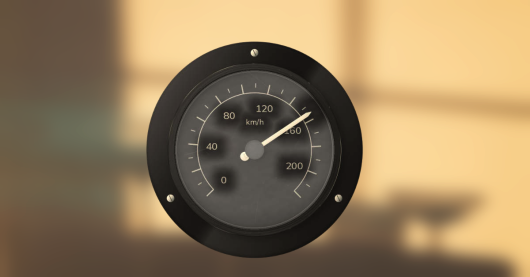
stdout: {"value": 155, "unit": "km/h"}
